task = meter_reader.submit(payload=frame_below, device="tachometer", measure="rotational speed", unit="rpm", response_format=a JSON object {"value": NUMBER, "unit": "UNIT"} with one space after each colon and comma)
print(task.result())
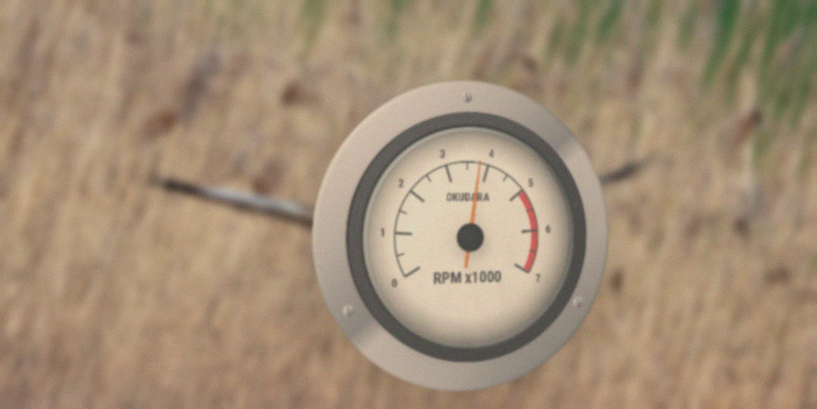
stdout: {"value": 3750, "unit": "rpm"}
